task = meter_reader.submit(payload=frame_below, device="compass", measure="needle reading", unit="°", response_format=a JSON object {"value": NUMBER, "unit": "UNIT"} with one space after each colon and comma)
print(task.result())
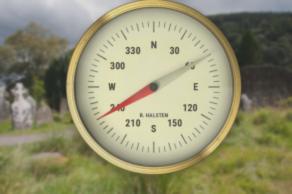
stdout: {"value": 240, "unit": "°"}
